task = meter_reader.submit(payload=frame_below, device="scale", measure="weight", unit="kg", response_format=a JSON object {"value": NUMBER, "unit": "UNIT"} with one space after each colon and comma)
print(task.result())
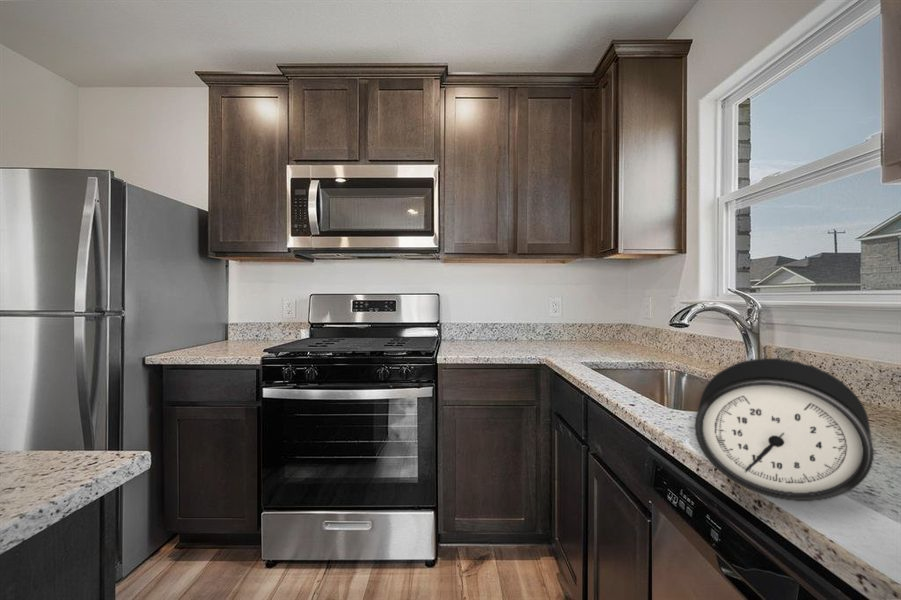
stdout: {"value": 12, "unit": "kg"}
